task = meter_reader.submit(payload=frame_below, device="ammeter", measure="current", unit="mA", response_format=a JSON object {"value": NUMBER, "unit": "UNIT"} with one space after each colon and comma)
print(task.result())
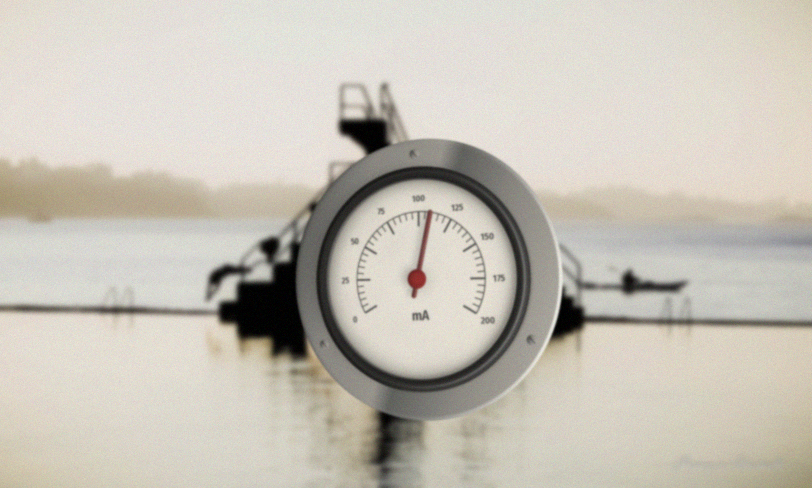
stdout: {"value": 110, "unit": "mA"}
